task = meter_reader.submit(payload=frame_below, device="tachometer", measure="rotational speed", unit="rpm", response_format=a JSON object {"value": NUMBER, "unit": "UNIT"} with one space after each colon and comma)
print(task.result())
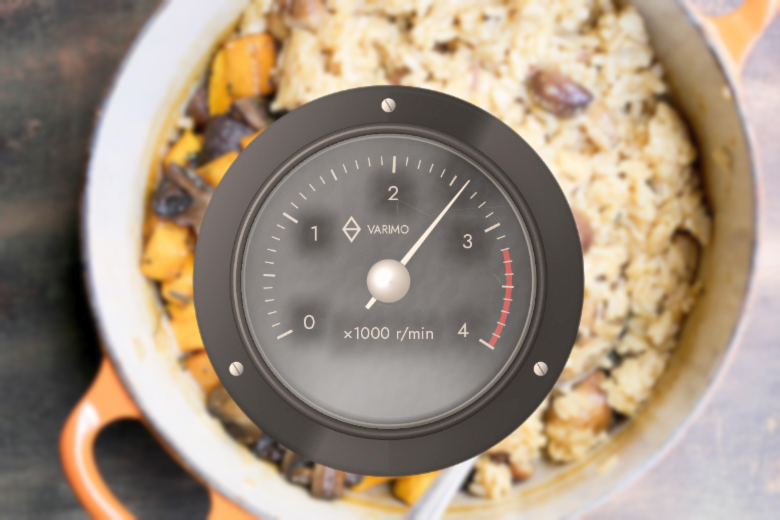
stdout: {"value": 2600, "unit": "rpm"}
